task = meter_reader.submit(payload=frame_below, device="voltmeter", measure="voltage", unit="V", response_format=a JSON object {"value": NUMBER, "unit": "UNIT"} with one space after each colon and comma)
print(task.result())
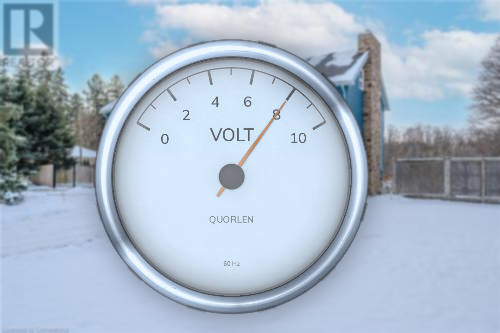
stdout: {"value": 8, "unit": "V"}
